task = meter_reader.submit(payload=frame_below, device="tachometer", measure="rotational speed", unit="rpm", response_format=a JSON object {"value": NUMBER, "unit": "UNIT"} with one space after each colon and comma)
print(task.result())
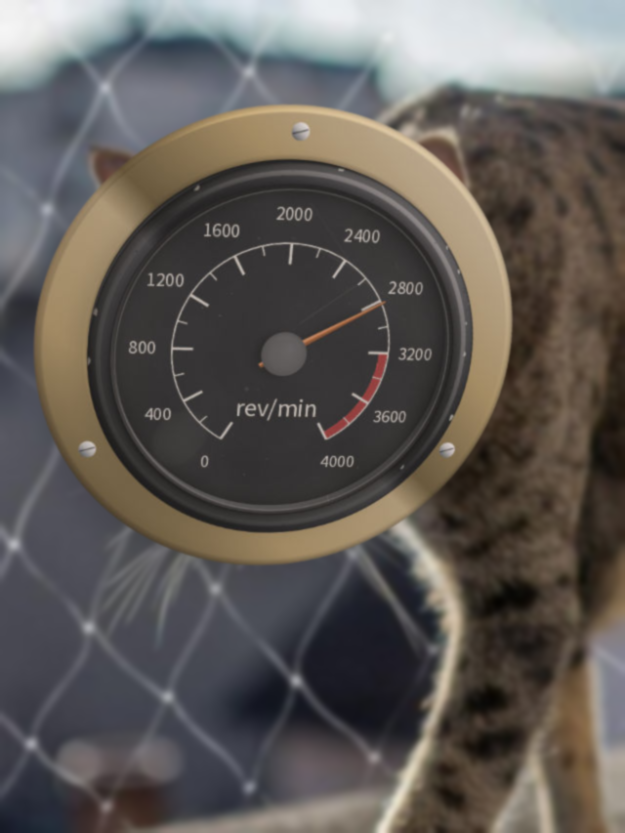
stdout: {"value": 2800, "unit": "rpm"}
